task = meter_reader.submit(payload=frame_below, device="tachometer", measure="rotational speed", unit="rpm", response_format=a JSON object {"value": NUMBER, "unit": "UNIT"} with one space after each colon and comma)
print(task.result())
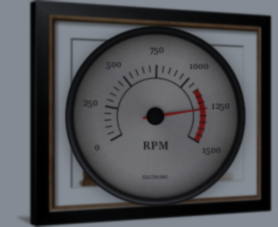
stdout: {"value": 1250, "unit": "rpm"}
